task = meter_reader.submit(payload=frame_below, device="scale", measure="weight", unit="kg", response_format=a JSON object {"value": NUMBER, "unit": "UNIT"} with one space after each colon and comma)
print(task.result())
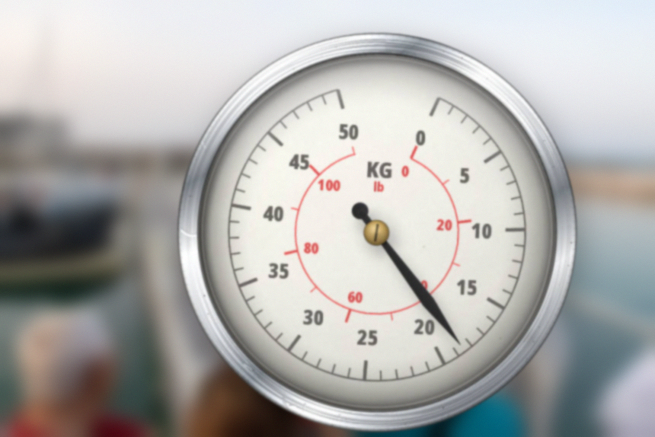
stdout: {"value": 18.5, "unit": "kg"}
